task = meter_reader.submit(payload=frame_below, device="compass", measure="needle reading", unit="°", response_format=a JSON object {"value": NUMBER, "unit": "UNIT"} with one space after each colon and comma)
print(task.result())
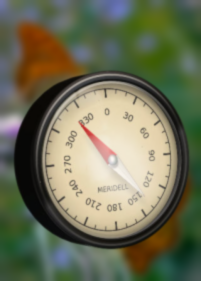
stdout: {"value": 320, "unit": "°"}
